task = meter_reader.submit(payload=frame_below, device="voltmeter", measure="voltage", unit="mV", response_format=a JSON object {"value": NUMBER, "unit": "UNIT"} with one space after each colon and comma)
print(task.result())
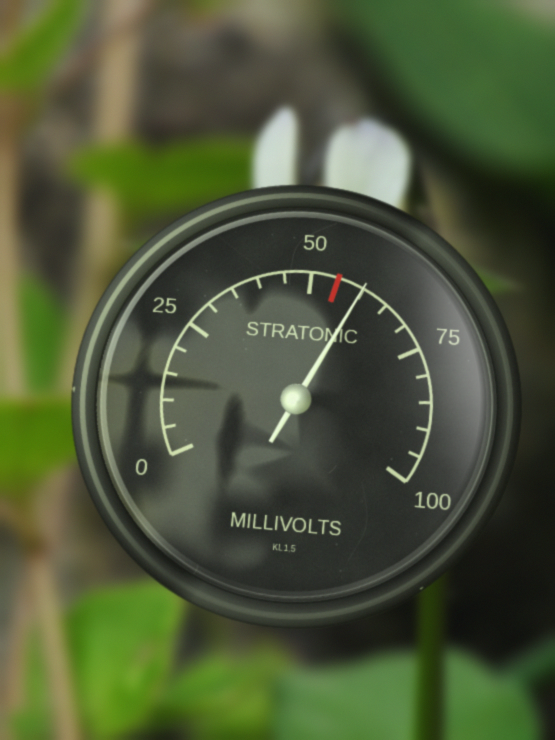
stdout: {"value": 60, "unit": "mV"}
